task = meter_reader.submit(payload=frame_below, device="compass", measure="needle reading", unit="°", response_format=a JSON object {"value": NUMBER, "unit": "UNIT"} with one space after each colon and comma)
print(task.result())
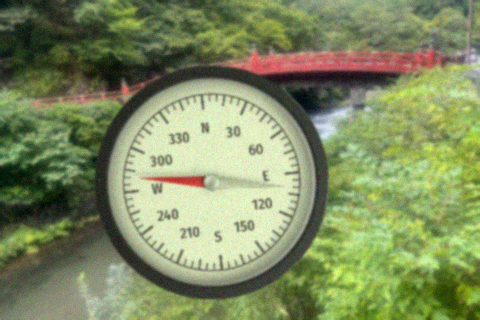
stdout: {"value": 280, "unit": "°"}
